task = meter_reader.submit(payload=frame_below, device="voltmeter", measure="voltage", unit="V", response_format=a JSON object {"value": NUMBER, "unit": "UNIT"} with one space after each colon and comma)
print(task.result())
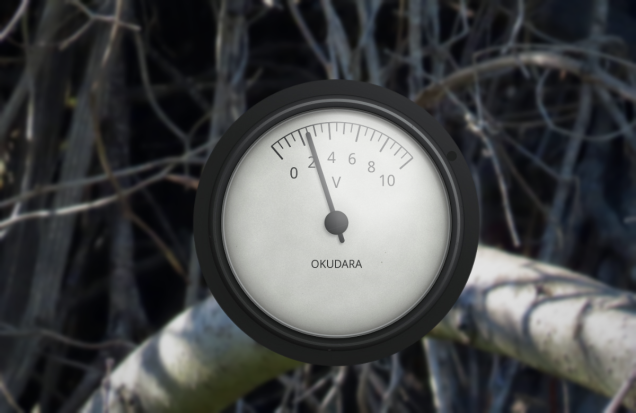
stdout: {"value": 2.5, "unit": "V"}
